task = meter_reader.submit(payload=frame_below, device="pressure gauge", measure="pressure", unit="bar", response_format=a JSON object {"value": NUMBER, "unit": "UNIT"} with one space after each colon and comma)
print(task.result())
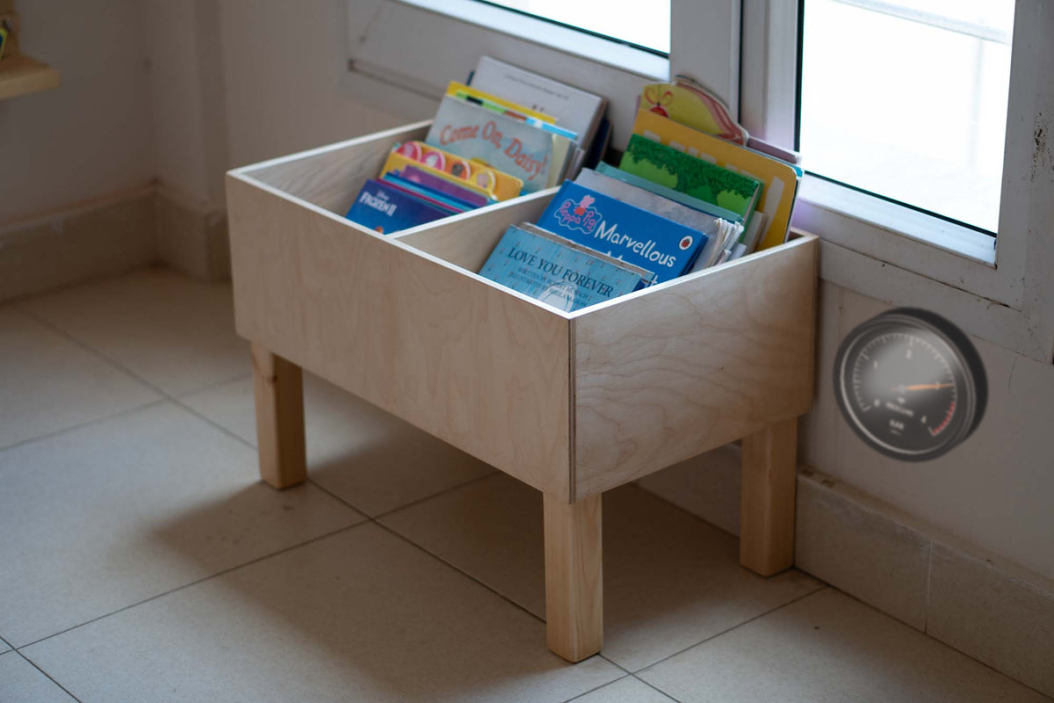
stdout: {"value": 3, "unit": "bar"}
